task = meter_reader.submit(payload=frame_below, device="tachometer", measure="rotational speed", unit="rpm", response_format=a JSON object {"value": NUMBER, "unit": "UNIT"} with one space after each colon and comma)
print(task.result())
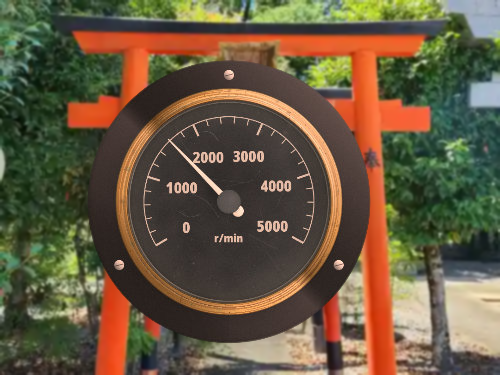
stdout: {"value": 1600, "unit": "rpm"}
